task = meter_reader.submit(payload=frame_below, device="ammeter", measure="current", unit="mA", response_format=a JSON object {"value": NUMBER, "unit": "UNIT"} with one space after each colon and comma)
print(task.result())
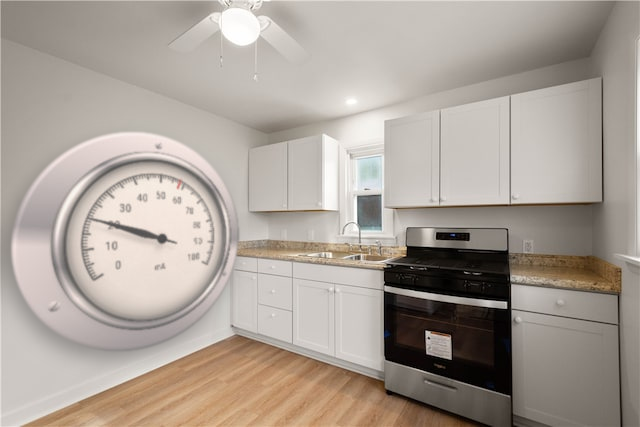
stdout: {"value": 20, "unit": "mA"}
